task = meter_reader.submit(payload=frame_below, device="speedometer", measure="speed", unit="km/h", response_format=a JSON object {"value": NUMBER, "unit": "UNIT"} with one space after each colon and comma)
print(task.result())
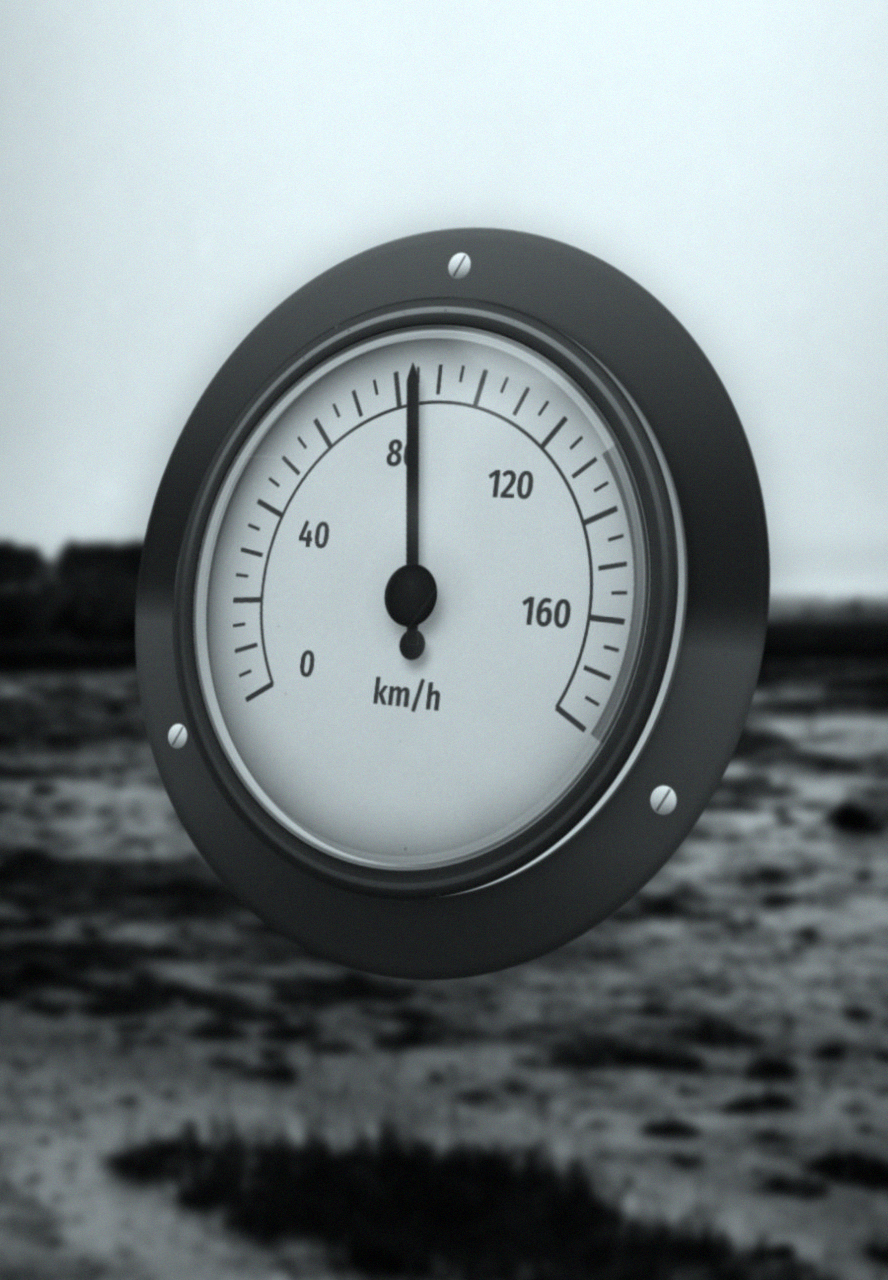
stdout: {"value": 85, "unit": "km/h"}
